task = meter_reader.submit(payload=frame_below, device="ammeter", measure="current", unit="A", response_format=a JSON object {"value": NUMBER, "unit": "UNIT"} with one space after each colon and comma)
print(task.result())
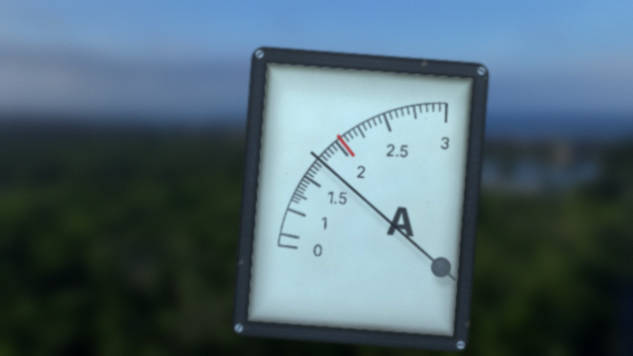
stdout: {"value": 1.75, "unit": "A"}
